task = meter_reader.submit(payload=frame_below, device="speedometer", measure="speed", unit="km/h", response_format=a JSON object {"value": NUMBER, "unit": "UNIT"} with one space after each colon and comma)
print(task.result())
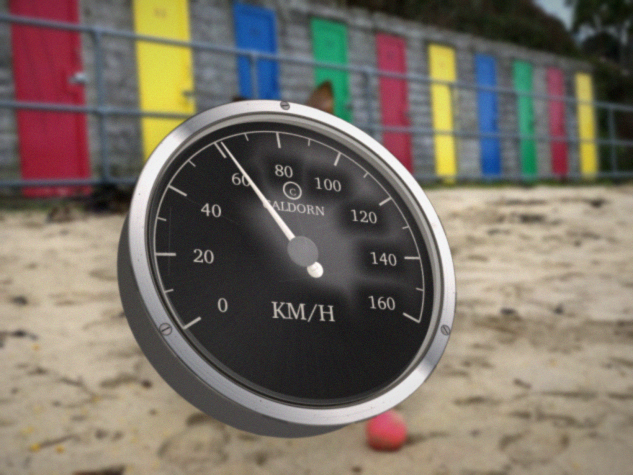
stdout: {"value": 60, "unit": "km/h"}
